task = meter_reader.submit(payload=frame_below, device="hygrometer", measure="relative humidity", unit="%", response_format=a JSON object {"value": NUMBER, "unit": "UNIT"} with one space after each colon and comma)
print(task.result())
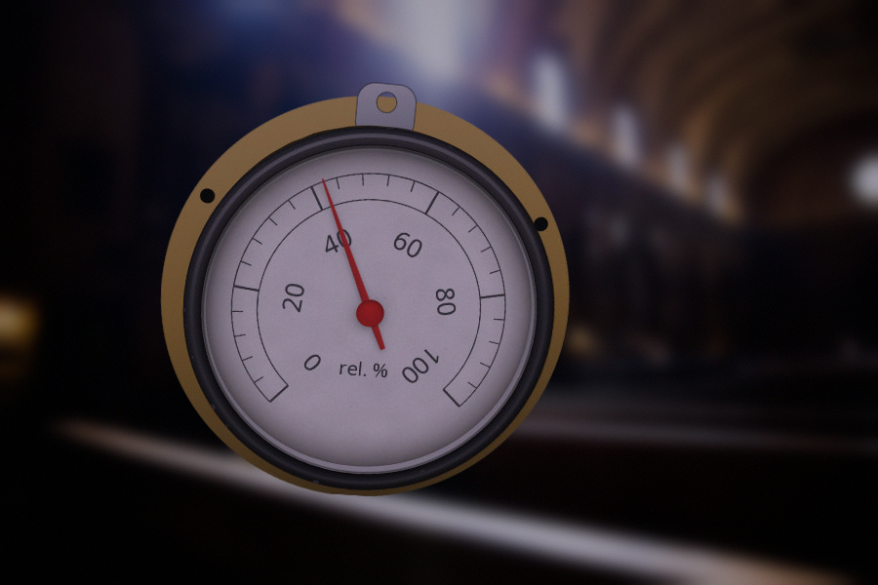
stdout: {"value": 42, "unit": "%"}
